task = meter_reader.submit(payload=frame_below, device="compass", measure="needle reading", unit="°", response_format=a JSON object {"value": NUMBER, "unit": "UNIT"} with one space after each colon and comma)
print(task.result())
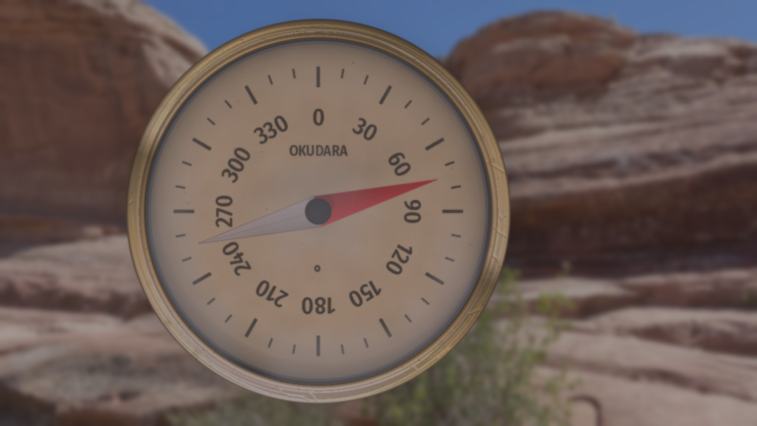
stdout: {"value": 75, "unit": "°"}
